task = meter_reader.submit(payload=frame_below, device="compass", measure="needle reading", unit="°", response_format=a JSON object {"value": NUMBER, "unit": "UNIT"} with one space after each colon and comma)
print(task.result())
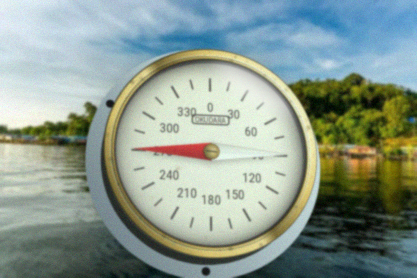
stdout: {"value": 270, "unit": "°"}
